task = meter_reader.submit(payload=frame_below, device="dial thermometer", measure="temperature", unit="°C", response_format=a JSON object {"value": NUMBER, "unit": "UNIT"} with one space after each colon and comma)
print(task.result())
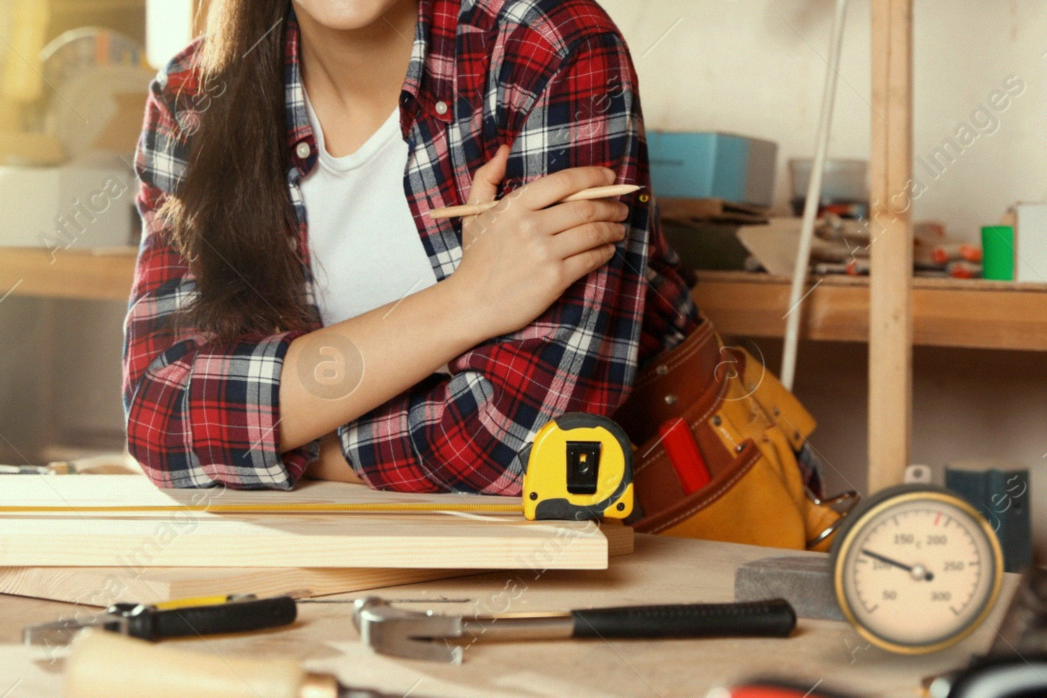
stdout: {"value": 110, "unit": "°C"}
